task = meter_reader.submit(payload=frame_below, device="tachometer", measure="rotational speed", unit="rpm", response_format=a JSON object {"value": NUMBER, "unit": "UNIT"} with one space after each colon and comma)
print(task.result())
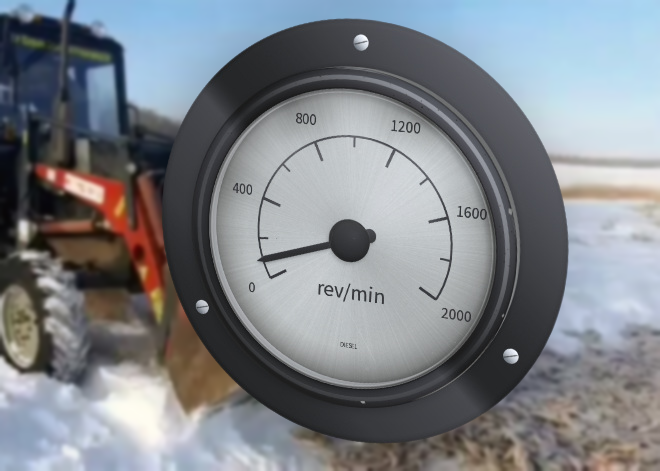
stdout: {"value": 100, "unit": "rpm"}
